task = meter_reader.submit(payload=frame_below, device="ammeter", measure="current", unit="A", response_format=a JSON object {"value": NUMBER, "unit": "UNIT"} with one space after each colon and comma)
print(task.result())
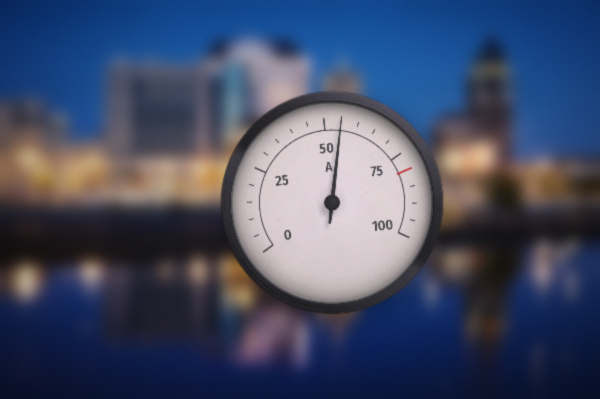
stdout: {"value": 55, "unit": "A"}
